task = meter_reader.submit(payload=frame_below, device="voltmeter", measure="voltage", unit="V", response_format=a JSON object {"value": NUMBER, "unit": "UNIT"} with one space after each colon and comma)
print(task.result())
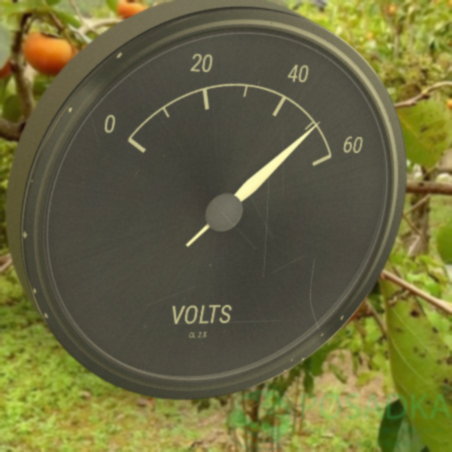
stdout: {"value": 50, "unit": "V"}
